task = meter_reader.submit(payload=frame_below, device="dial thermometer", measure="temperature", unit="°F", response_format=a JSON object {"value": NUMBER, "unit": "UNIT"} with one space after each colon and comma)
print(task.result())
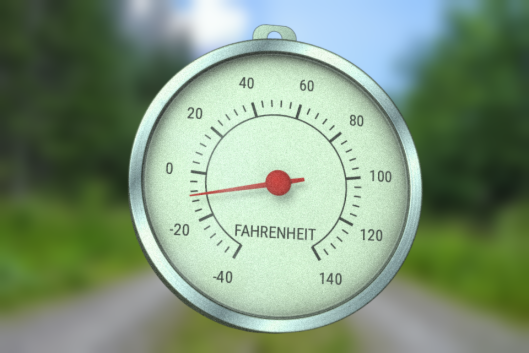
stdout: {"value": -10, "unit": "°F"}
